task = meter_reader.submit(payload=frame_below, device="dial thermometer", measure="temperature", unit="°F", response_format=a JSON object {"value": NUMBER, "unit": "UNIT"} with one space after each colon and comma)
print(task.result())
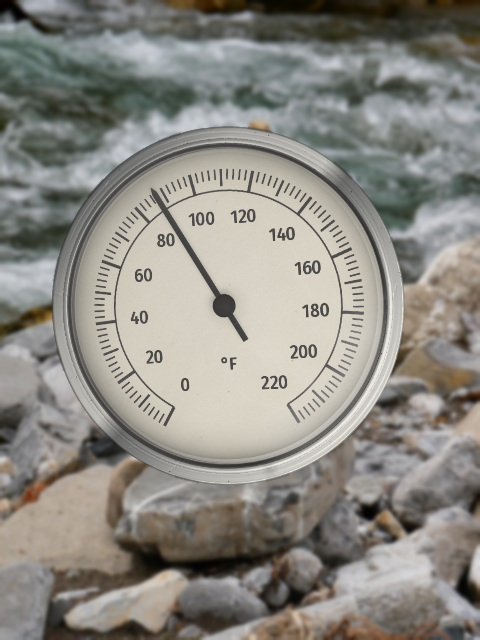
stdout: {"value": 88, "unit": "°F"}
